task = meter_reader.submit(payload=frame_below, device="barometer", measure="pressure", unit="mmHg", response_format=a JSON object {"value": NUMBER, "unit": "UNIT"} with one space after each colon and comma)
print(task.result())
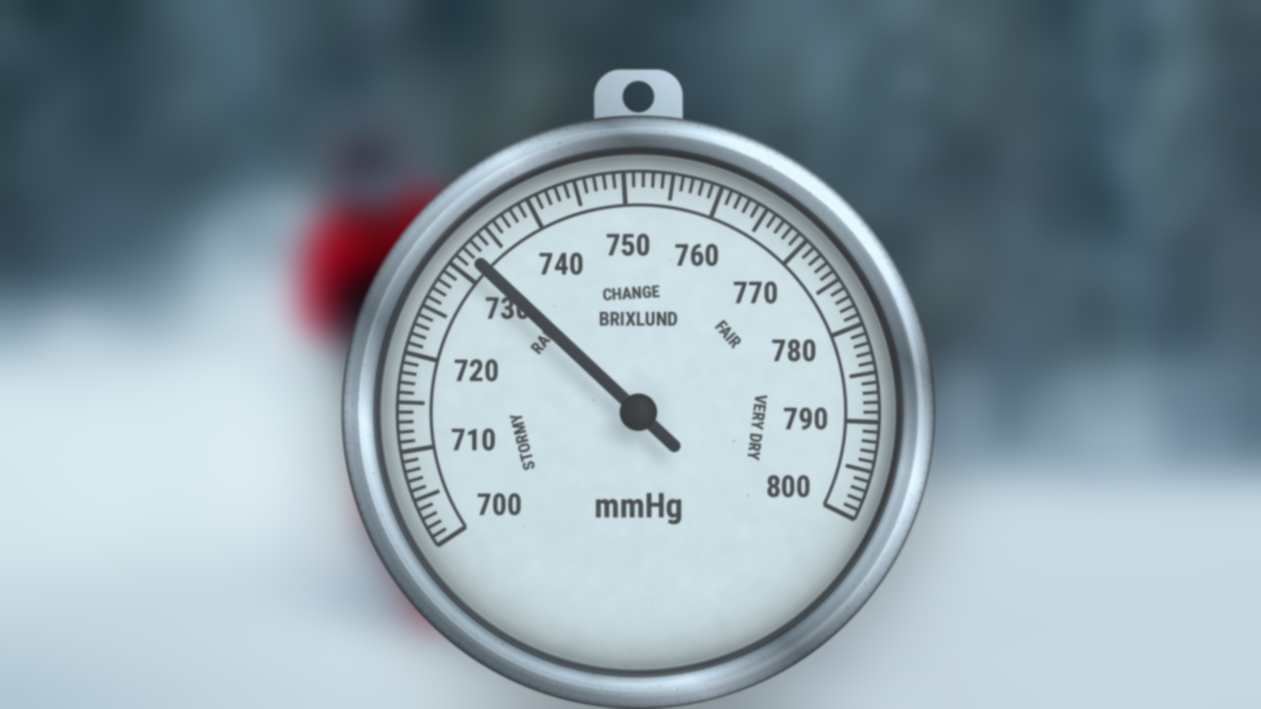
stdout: {"value": 732, "unit": "mmHg"}
